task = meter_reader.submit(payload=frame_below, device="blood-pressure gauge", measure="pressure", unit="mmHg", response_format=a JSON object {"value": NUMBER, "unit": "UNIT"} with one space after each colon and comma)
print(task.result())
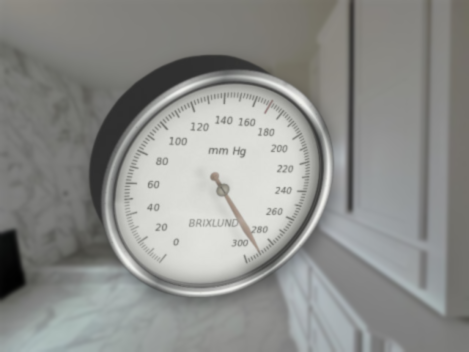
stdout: {"value": 290, "unit": "mmHg"}
